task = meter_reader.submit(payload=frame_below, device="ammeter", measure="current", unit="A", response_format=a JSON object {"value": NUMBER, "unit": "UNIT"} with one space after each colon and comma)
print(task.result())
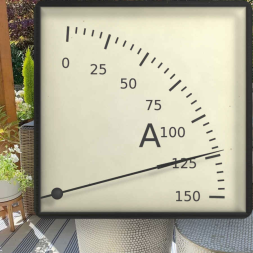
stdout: {"value": 122.5, "unit": "A"}
